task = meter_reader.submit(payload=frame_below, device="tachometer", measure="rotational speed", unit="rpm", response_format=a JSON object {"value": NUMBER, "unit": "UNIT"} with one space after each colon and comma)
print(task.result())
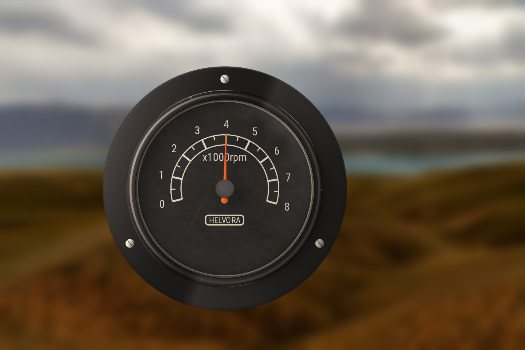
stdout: {"value": 4000, "unit": "rpm"}
